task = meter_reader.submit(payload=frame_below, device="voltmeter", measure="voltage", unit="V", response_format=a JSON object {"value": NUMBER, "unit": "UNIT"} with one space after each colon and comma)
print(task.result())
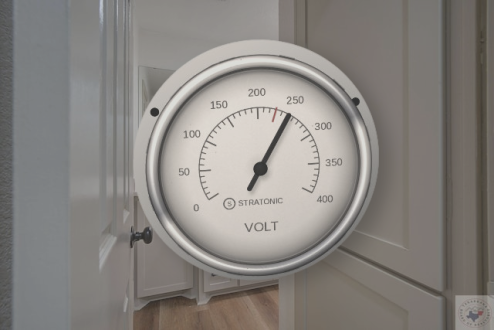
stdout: {"value": 250, "unit": "V"}
